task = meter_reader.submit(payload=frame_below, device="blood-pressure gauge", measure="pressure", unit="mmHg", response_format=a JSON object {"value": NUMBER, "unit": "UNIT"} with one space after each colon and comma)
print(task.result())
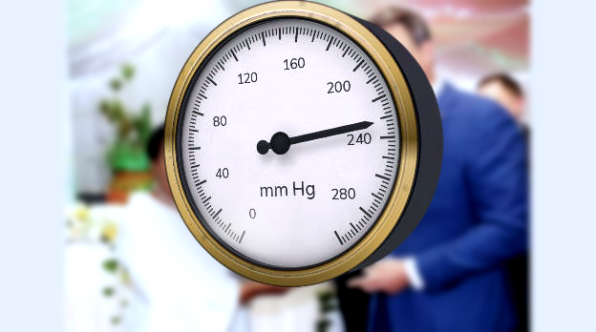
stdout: {"value": 232, "unit": "mmHg"}
